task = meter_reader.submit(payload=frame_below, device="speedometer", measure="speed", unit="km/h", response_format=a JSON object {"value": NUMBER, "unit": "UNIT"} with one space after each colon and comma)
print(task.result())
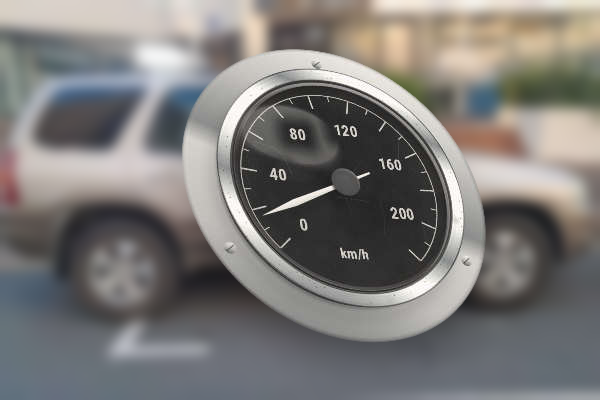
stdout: {"value": 15, "unit": "km/h"}
